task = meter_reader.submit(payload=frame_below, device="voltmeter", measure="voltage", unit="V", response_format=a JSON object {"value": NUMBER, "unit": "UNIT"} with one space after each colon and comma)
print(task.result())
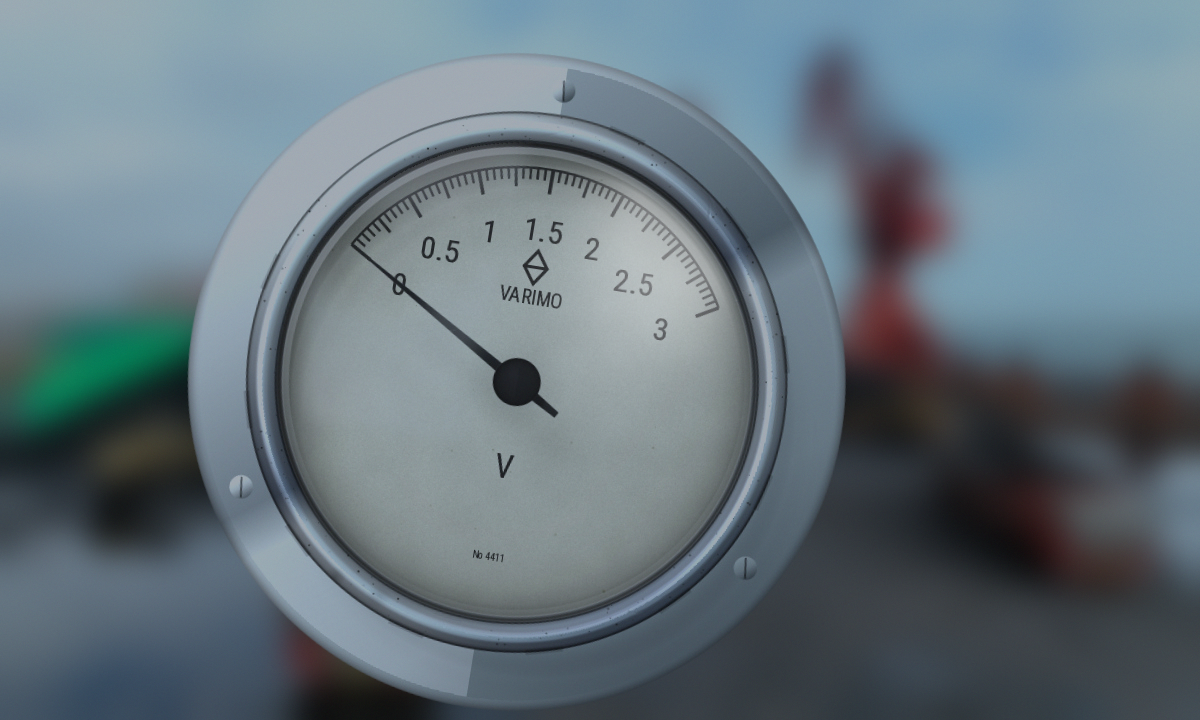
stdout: {"value": 0, "unit": "V"}
